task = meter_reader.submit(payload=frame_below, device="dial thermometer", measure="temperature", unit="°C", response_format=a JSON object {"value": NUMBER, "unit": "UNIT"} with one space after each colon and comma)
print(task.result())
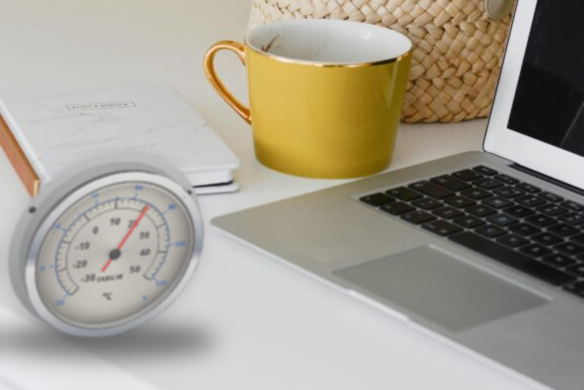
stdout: {"value": 20, "unit": "°C"}
